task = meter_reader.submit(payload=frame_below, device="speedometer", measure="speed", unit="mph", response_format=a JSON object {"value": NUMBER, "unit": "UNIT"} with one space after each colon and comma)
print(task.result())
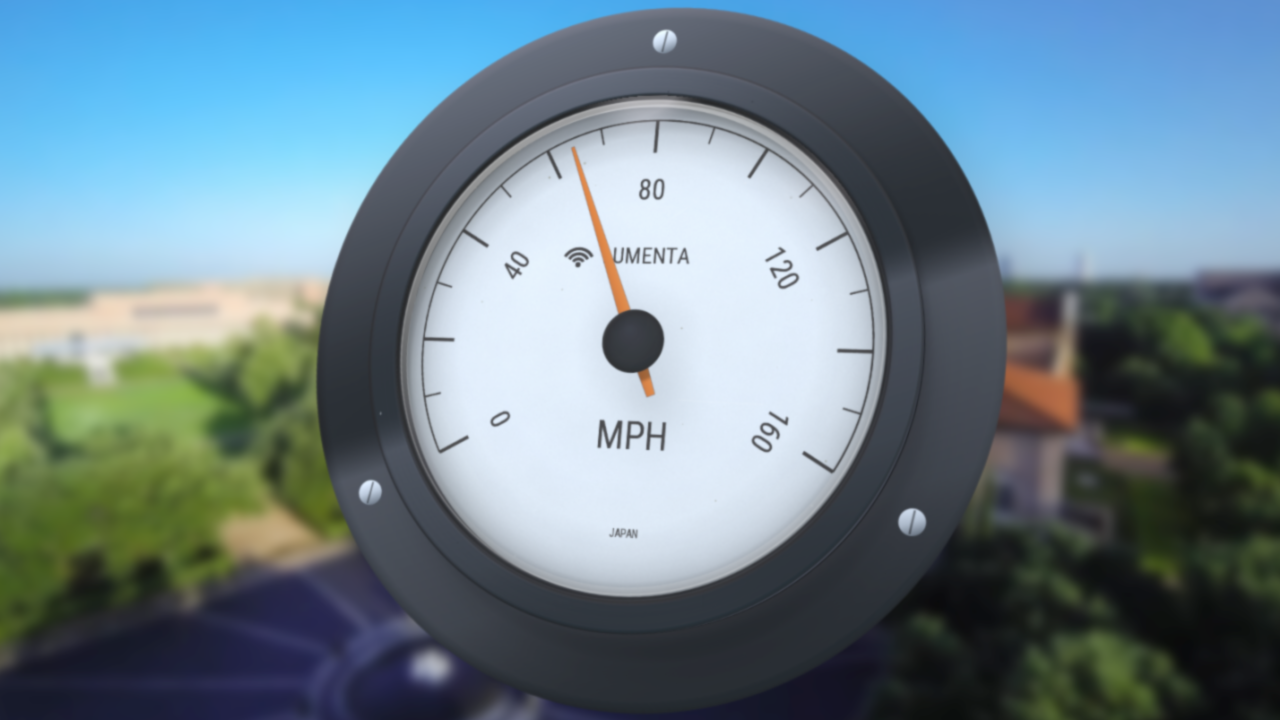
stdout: {"value": 65, "unit": "mph"}
